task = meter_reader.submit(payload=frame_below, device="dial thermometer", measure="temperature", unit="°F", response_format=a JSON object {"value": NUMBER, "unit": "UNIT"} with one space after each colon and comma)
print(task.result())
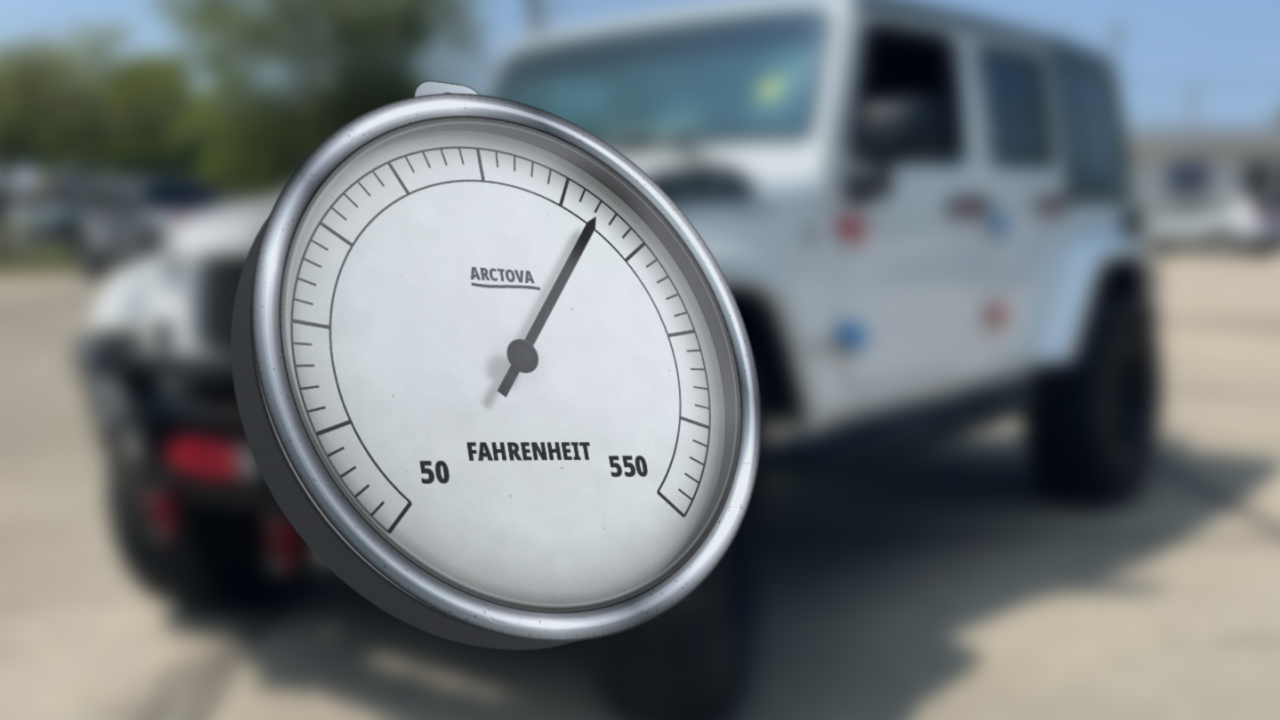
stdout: {"value": 370, "unit": "°F"}
